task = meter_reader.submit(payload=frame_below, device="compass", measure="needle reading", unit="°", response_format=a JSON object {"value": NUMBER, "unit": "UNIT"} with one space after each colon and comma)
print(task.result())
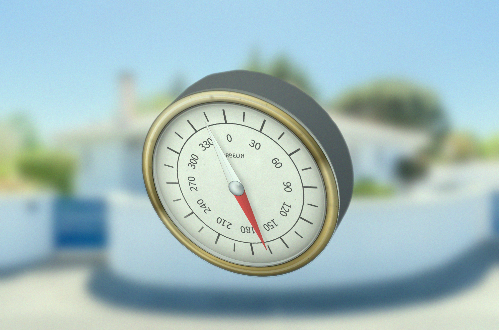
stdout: {"value": 165, "unit": "°"}
